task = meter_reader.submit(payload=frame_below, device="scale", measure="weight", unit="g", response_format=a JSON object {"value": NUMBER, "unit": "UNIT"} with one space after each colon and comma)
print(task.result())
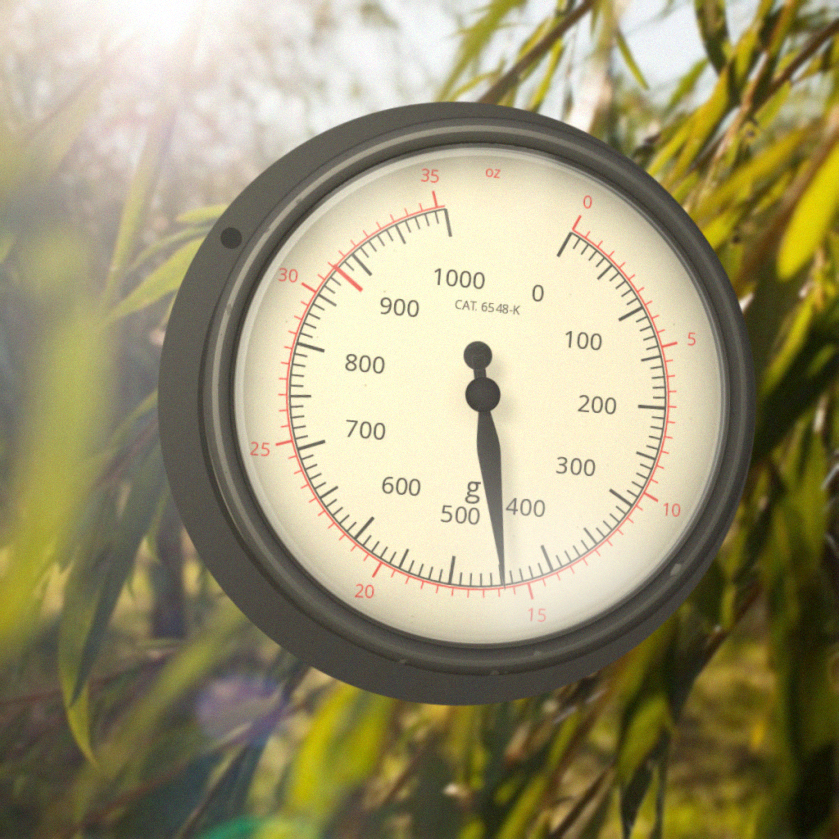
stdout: {"value": 450, "unit": "g"}
